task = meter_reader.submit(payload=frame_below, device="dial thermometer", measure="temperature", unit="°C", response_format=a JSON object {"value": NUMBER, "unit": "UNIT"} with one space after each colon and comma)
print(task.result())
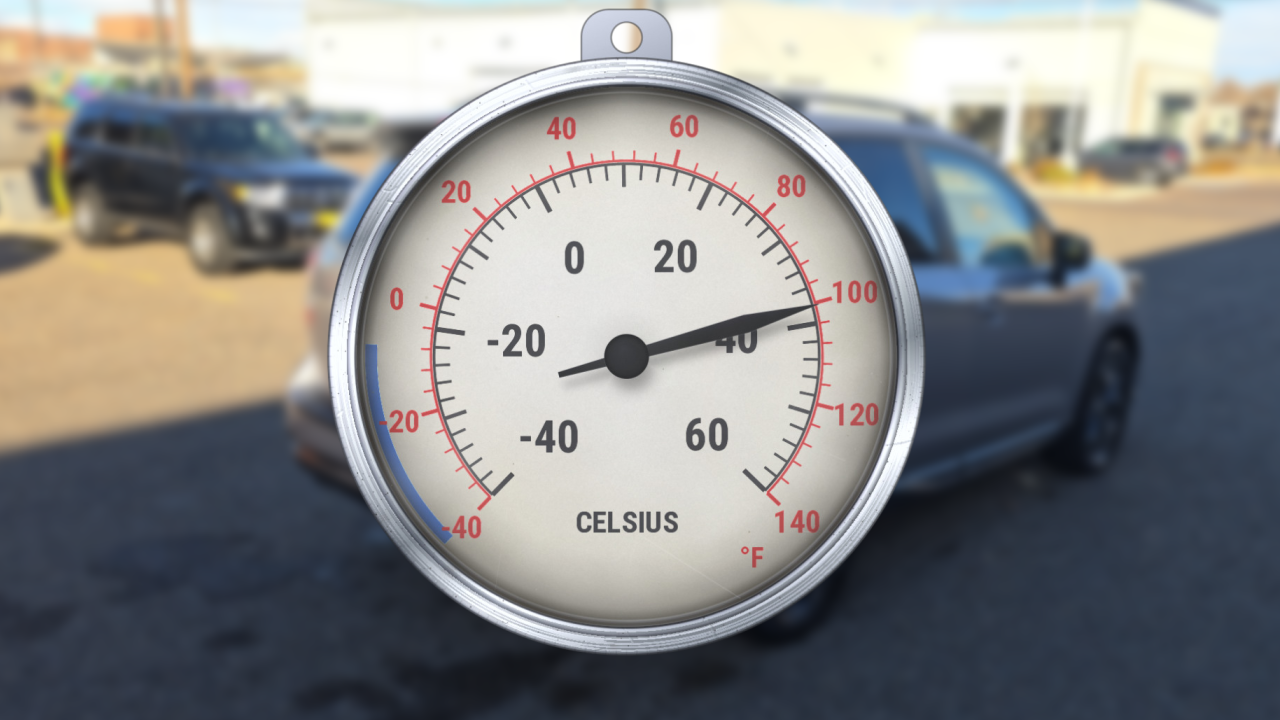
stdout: {"value": 38, "unit": "°C"}
